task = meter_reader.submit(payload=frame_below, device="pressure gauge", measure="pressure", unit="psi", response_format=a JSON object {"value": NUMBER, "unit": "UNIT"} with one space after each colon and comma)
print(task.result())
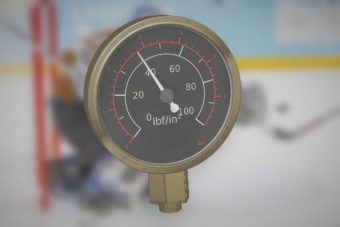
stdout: {"value": 40, "unit": "psi"}
